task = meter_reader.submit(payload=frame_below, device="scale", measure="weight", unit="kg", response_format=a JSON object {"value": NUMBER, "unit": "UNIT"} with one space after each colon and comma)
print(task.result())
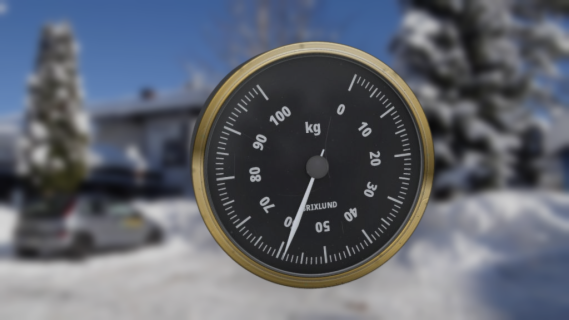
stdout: {"value": 59, "unit": "kg"}
